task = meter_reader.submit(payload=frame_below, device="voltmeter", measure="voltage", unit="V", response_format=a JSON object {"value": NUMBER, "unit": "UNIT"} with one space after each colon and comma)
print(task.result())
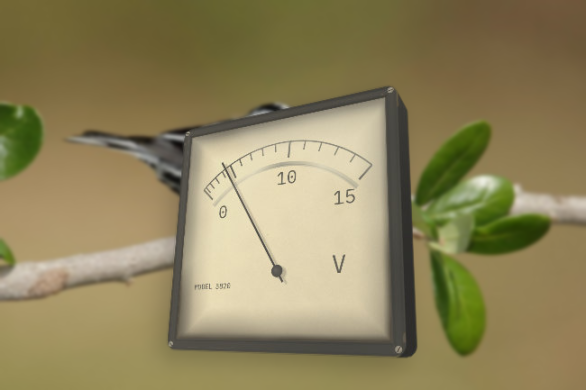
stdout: {"value": 4.5, "unit": "V"}
